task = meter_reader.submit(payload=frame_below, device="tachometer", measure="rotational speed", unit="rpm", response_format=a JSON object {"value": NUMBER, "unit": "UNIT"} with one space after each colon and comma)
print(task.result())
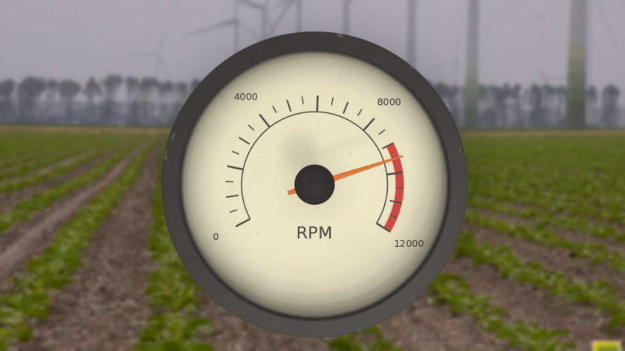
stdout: {"value": 9500, "unit": "rpm"}
